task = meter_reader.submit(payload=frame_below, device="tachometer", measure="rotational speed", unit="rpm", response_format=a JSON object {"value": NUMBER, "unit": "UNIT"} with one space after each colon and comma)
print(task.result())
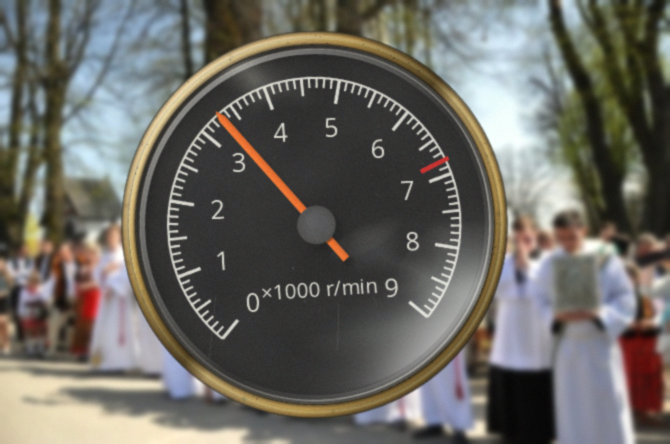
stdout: {"value": 3300, "unit": "rpm"}
